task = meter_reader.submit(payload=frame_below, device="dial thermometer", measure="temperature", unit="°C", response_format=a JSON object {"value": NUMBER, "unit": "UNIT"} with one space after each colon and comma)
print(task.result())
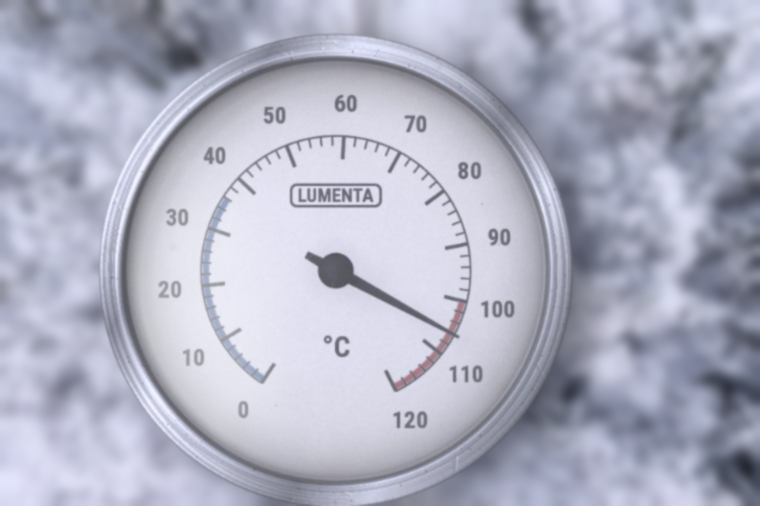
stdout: {"value": 106, "unit": "°C"}
